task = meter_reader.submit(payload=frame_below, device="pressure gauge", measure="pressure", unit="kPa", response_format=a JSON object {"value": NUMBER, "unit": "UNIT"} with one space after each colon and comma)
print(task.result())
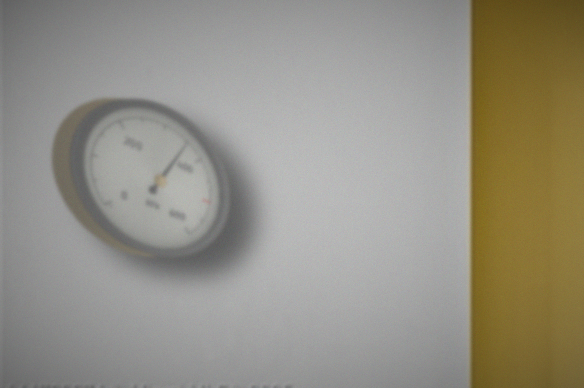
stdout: {"value": 350, "unit": "kPa"}
